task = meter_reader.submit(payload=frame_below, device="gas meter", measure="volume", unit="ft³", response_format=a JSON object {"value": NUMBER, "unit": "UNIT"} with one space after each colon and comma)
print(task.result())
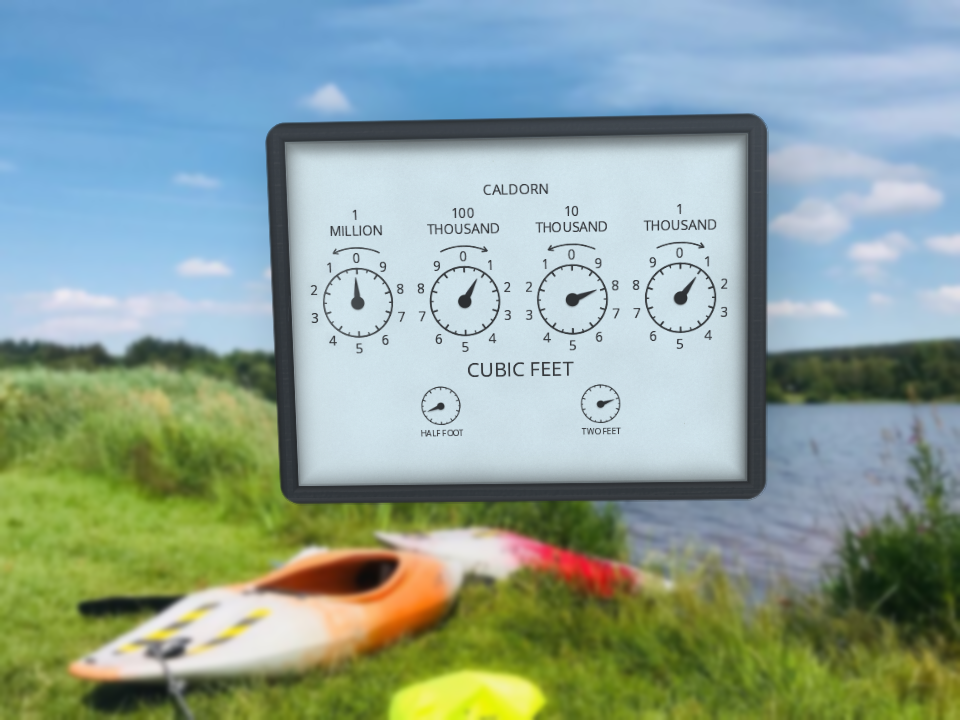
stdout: {"value": 8100, "unit": "ft³"}
